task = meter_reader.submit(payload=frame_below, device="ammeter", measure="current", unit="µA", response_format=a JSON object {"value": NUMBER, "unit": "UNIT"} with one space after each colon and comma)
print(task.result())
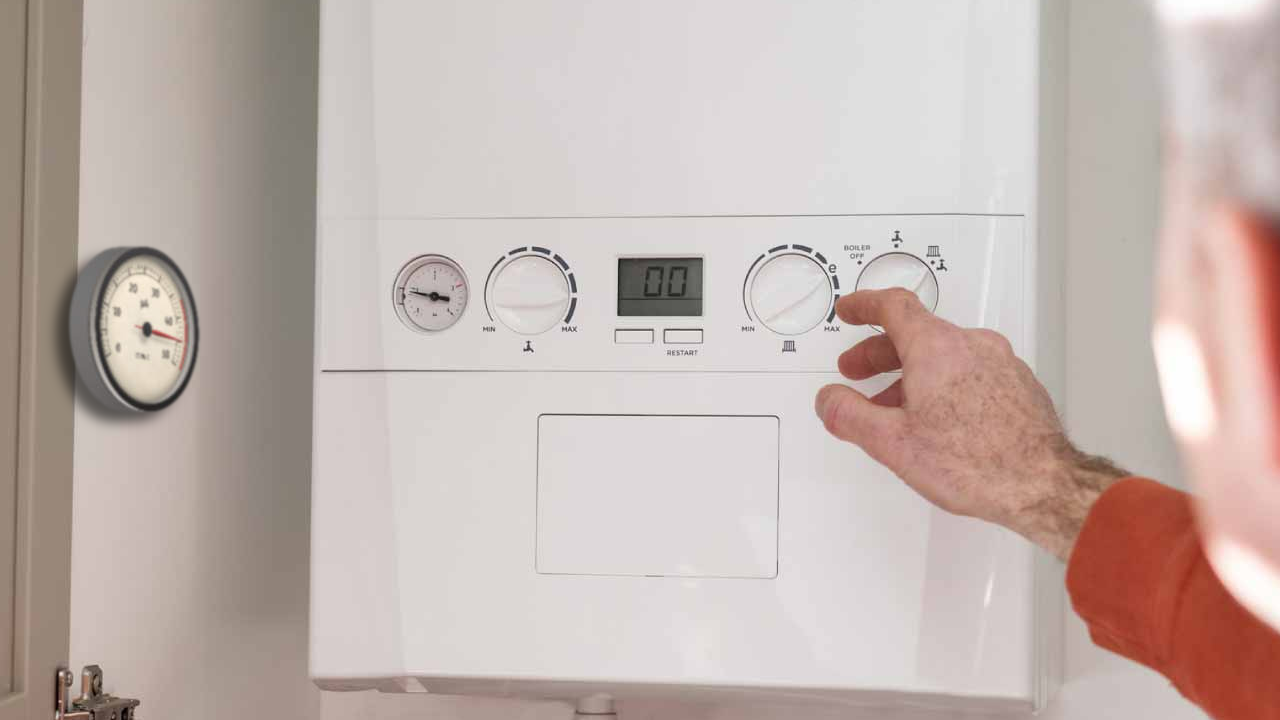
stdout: {"value": 45, "unit": "µA"}
